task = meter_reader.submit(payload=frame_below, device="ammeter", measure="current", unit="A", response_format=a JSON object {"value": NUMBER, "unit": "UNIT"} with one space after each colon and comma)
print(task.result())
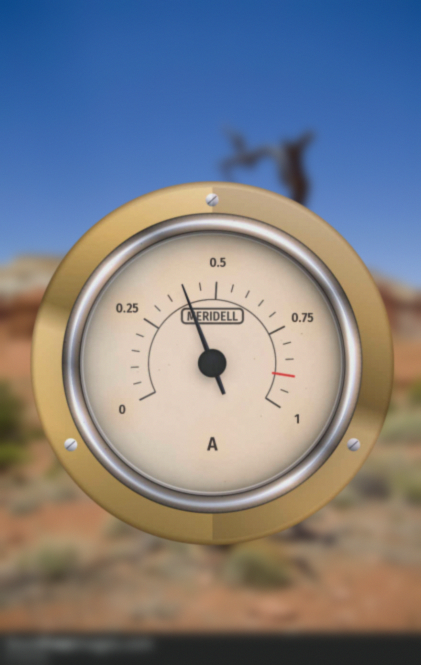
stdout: {"value": 0.4, "unit": "A"}
